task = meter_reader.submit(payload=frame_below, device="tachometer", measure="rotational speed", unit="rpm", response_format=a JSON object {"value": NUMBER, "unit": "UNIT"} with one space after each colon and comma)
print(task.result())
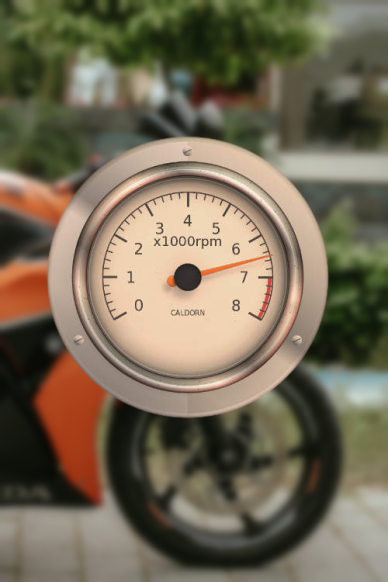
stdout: {"value": 6500, "unit": "rpm"}
